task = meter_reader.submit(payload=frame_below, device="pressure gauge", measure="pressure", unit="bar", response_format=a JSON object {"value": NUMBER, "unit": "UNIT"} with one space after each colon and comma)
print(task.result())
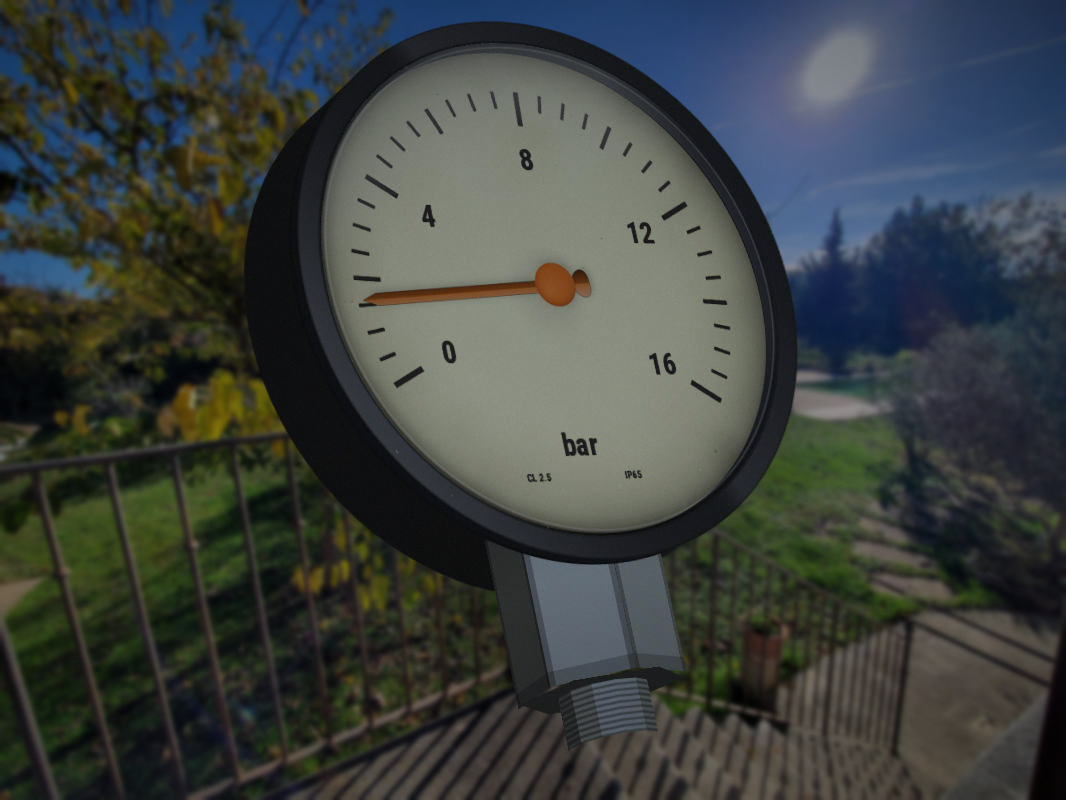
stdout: {"value": 1.5, "unit": "bar"}
